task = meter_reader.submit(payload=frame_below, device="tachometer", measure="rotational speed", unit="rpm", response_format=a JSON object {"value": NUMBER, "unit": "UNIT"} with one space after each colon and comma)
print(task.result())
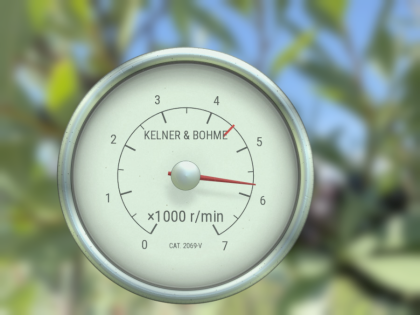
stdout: {"value": 5750, "unit": "rpm"}
